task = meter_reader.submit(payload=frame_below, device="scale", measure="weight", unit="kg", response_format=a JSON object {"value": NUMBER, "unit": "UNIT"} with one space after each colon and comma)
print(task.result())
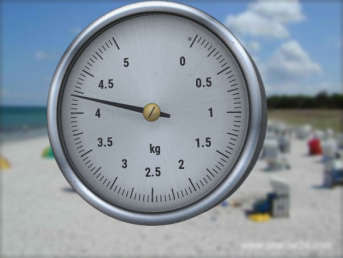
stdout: {"value": 4.2, "unit": "kg"}
